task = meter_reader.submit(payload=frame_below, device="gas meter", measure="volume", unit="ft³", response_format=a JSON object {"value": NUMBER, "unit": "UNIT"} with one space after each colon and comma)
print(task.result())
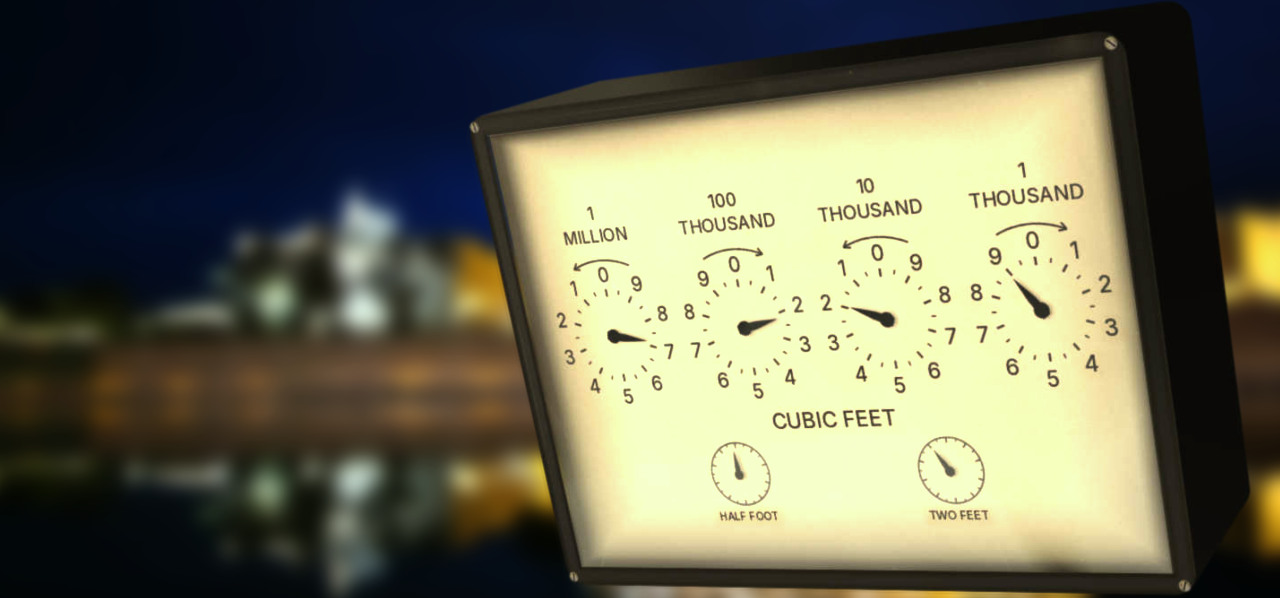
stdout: {"value": 721900, "unit": "ft³"}
